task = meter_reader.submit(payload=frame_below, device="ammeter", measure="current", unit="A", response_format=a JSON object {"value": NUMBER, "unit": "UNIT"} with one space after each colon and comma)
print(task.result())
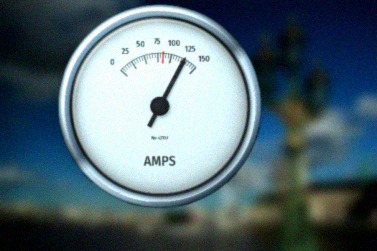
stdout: {"value": 125, "unit": "A"}
